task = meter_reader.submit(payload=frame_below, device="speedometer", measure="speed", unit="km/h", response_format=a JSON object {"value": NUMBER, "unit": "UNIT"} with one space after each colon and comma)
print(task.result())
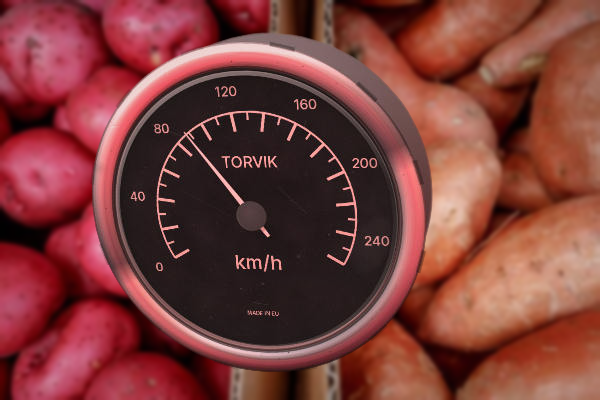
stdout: {"value": 90, "unit": "km/h"}
